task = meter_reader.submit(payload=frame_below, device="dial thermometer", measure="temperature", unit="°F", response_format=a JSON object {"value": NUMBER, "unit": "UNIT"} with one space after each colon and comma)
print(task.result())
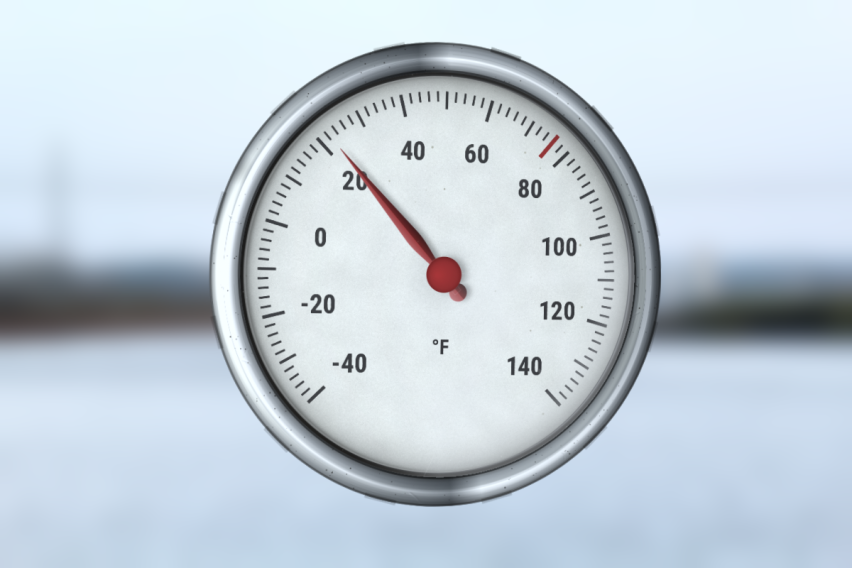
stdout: {"value": 22, "unit": "°F"}
